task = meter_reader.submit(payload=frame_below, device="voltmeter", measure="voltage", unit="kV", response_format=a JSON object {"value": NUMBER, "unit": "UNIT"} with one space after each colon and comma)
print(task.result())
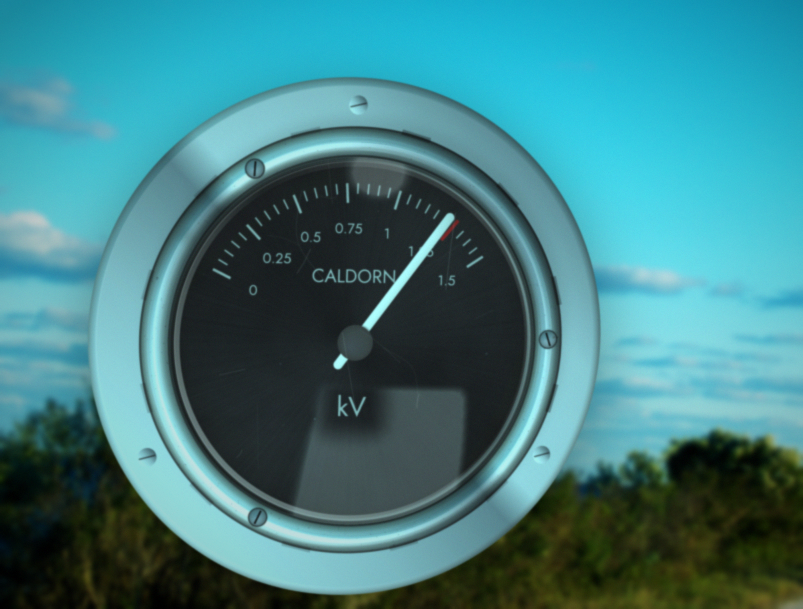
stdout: {"value": 1.25, "unit": "kV"}
